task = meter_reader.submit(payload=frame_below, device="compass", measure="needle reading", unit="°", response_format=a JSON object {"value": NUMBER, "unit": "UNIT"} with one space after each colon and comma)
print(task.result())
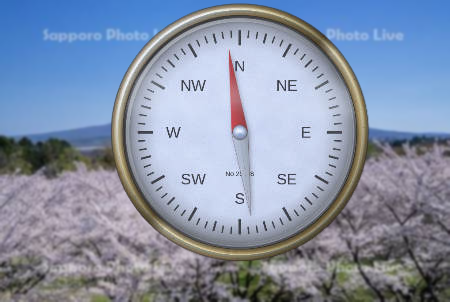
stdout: {"value": 352.5, "unit": "°"}
